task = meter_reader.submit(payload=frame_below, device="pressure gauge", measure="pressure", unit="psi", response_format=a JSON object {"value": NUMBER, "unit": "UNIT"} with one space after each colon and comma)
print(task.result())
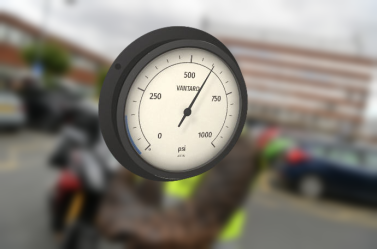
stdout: {"value": 600, "unit": "psi"}
